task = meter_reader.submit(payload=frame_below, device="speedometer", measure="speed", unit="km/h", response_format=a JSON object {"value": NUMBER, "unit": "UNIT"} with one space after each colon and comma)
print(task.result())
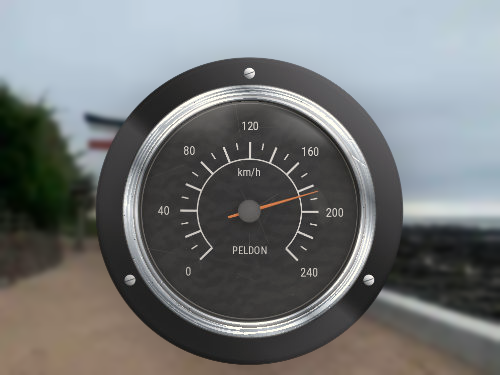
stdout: {"value": 185, "unit": "km/h"}
